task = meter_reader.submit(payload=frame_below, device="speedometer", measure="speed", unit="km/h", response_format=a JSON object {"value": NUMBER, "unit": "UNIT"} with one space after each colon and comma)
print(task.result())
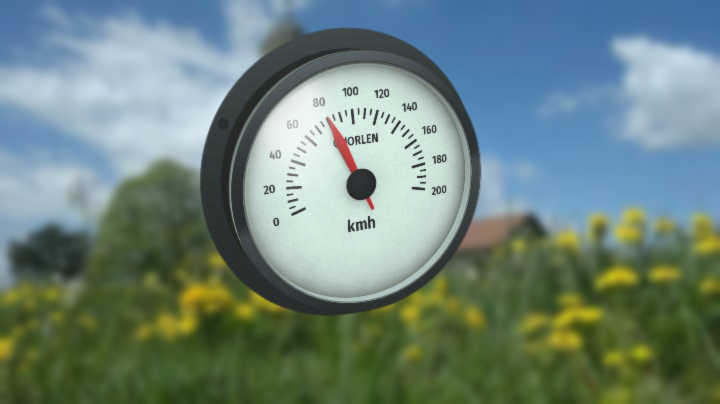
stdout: {"value": 80, "unit": "km/h"}
